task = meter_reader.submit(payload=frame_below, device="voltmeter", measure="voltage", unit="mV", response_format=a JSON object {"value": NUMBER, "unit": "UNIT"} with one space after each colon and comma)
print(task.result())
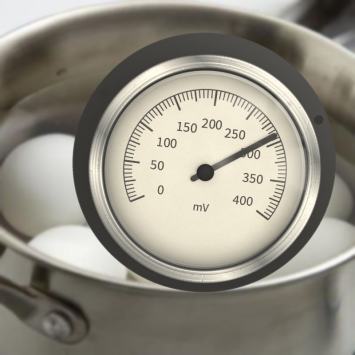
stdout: {"value": 290, "unit": "mV"}
